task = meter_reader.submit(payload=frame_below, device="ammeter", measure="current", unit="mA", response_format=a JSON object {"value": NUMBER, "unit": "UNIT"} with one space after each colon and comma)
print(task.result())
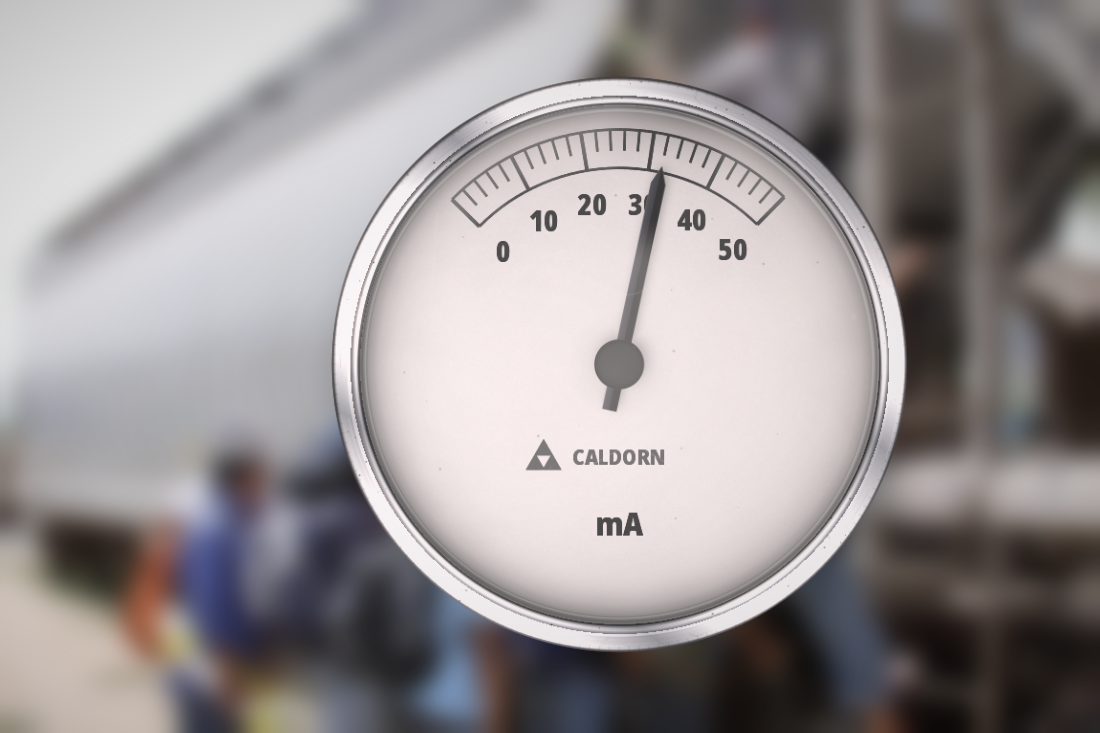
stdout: {"value": 32, "unit": "mA"}
